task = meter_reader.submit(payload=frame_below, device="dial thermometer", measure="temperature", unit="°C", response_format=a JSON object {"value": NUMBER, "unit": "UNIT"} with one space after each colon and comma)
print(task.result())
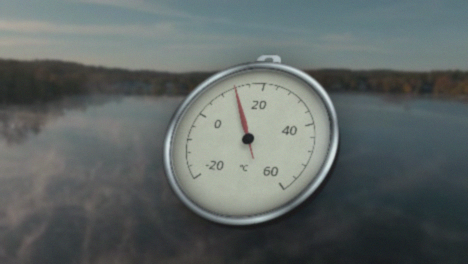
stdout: {"value": 12, "unit": "°C"}
